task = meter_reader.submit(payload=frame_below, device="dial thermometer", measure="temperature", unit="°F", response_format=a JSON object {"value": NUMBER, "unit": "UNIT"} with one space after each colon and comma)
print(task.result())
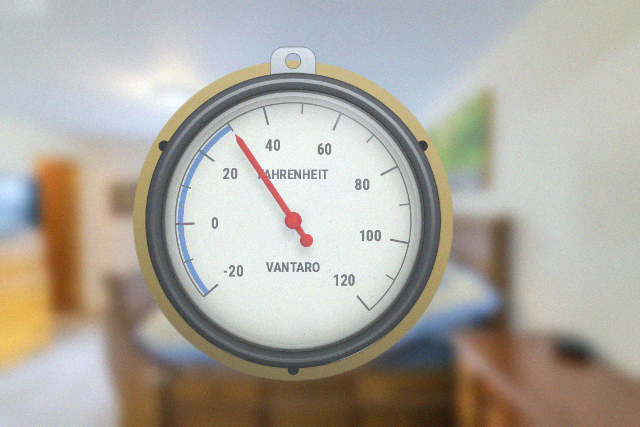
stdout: {"value": 30, "unit": "°F"}
